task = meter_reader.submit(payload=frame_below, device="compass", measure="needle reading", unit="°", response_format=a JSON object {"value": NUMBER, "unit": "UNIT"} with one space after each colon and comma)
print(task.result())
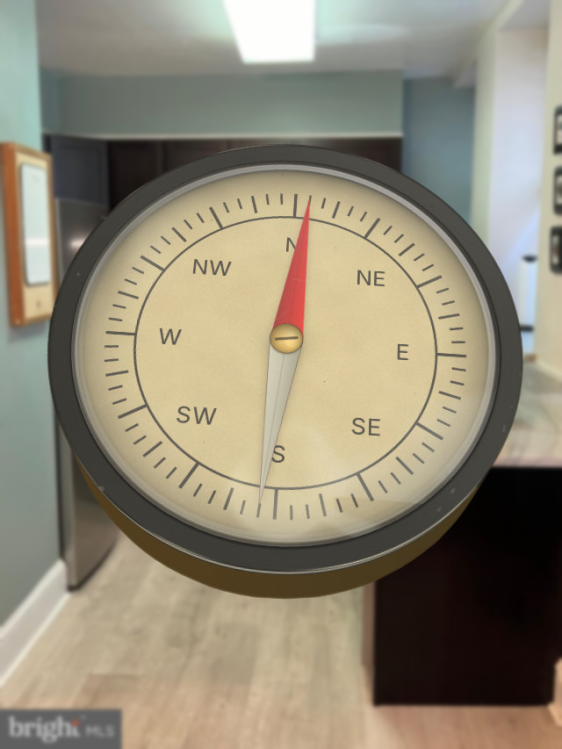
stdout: {"value": 5, "unit": "°"}
